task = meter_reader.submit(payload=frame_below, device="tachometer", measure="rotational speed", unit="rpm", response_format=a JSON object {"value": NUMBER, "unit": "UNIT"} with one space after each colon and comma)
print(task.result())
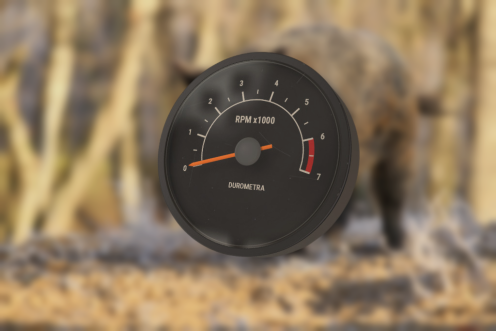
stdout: {"value": 0, "unit": "rpm"}
